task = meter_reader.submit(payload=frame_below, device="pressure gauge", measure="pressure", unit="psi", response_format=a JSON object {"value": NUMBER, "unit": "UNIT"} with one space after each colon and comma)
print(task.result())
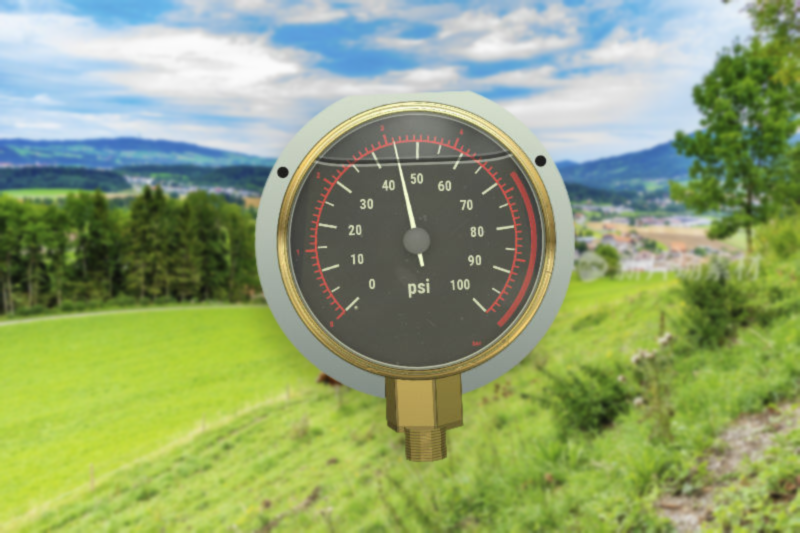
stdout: {"value": 45, "unit": "psi"}
